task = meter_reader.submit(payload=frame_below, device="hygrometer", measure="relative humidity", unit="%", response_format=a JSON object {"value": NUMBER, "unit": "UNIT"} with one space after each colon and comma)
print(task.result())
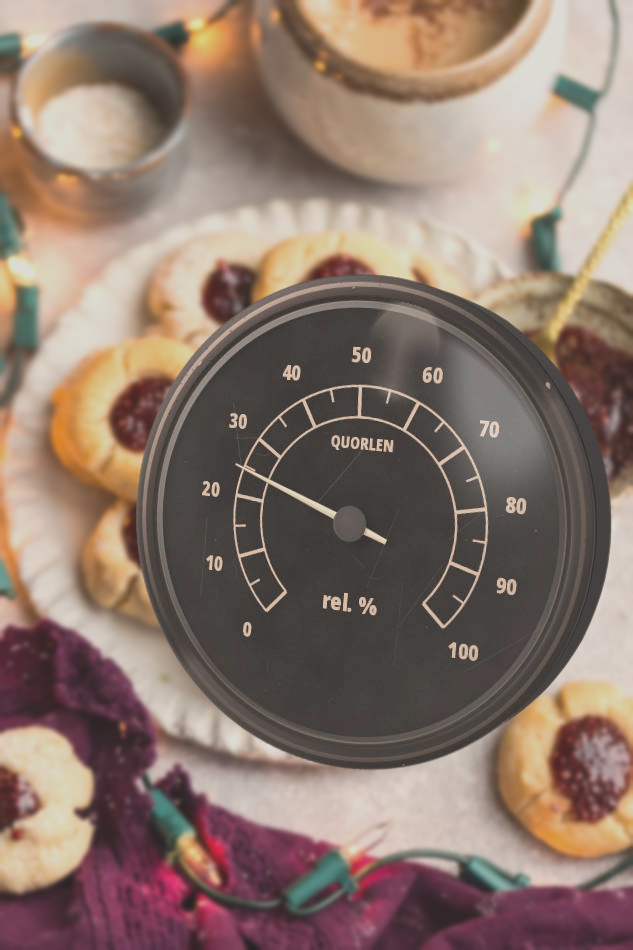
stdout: {"value": 25, "unit": "%"}
